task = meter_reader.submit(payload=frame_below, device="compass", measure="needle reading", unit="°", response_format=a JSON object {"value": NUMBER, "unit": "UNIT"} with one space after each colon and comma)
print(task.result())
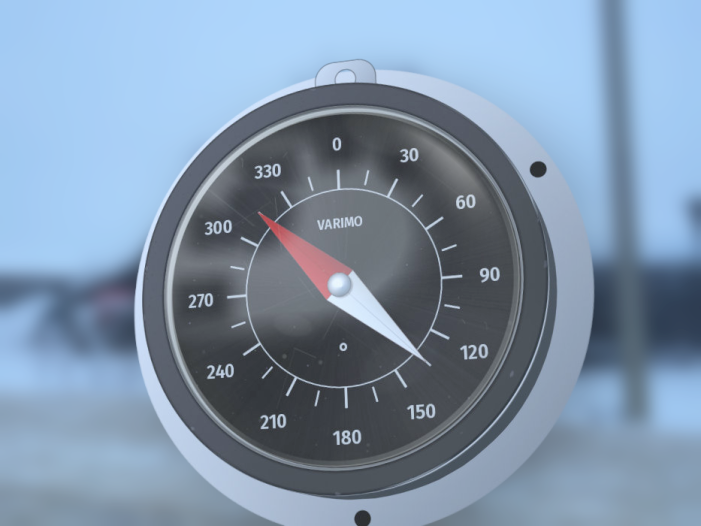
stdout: {"value": 315, "unit": "°"}
